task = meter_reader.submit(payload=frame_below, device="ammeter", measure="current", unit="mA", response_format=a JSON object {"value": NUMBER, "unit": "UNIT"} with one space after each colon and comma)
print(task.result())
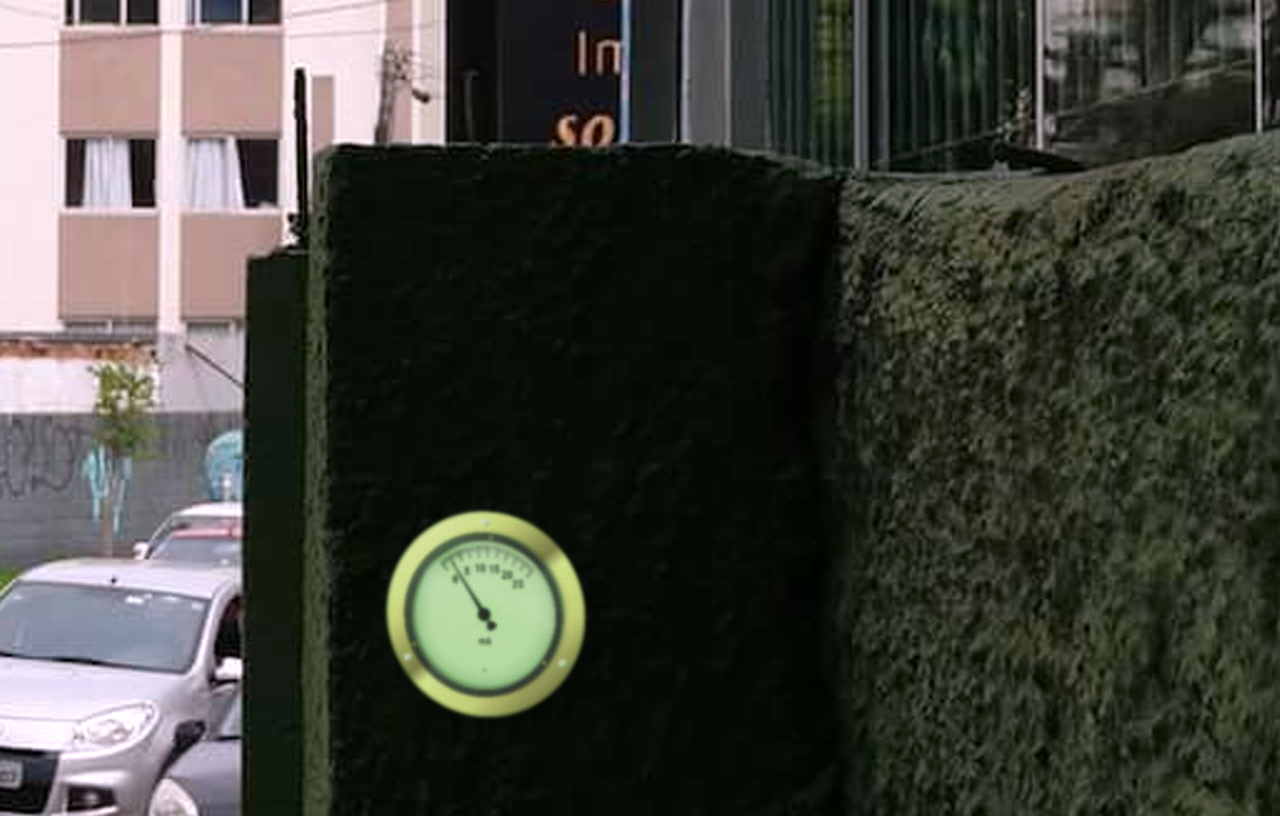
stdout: {"value": 2.5, "unit": "mA"}
